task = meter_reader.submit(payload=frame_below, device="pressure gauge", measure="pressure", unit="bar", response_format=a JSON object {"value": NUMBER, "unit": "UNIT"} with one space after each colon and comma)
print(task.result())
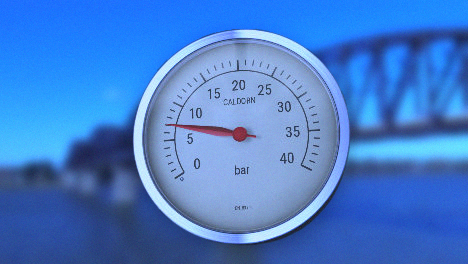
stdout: {"value": 7, "unit": "bar"}
